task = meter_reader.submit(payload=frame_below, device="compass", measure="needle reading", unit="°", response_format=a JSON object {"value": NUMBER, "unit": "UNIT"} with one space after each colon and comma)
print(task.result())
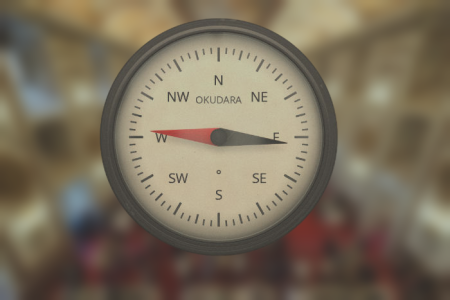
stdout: {"value": 275, "unit": "°"}
